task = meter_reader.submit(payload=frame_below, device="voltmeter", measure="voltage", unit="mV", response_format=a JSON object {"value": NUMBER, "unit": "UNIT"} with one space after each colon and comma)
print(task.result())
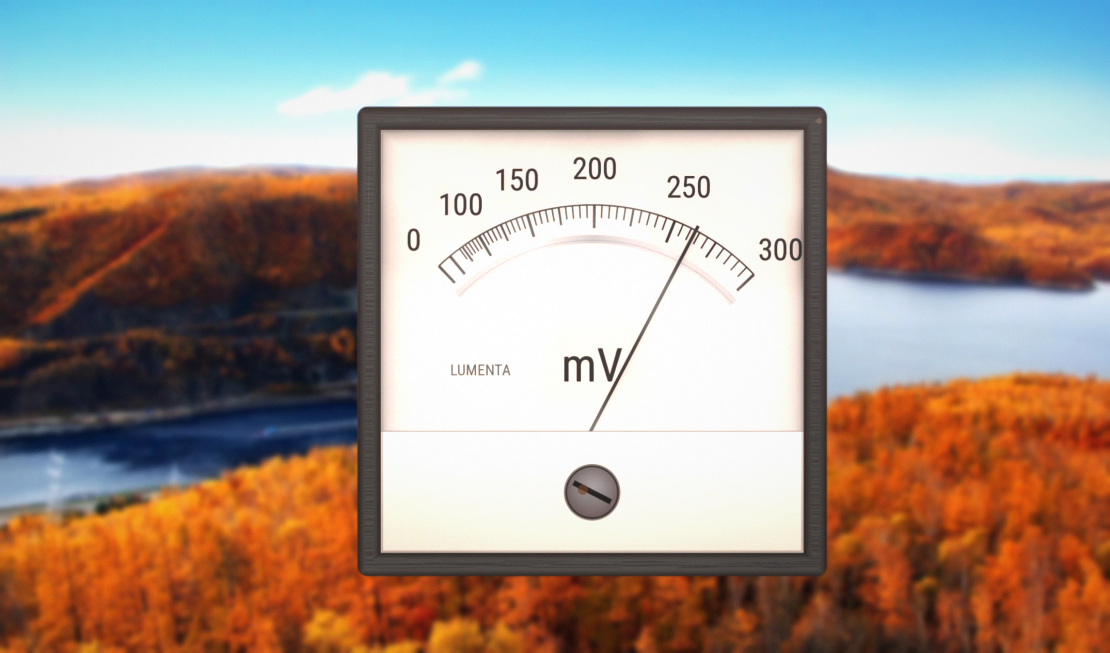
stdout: {"value": 262.5, "unit": "mV"}
